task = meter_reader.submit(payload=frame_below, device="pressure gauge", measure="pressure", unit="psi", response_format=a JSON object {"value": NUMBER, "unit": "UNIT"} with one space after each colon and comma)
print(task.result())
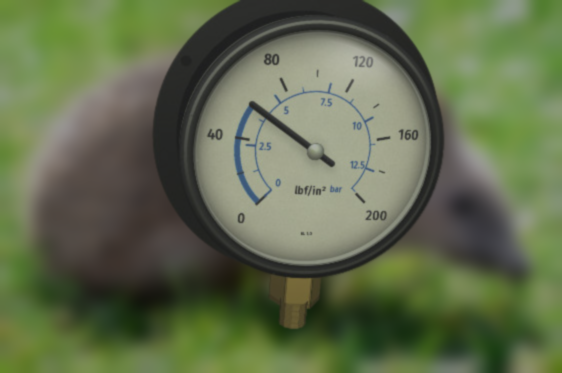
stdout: {"value": 60, "unit": "psi"}
